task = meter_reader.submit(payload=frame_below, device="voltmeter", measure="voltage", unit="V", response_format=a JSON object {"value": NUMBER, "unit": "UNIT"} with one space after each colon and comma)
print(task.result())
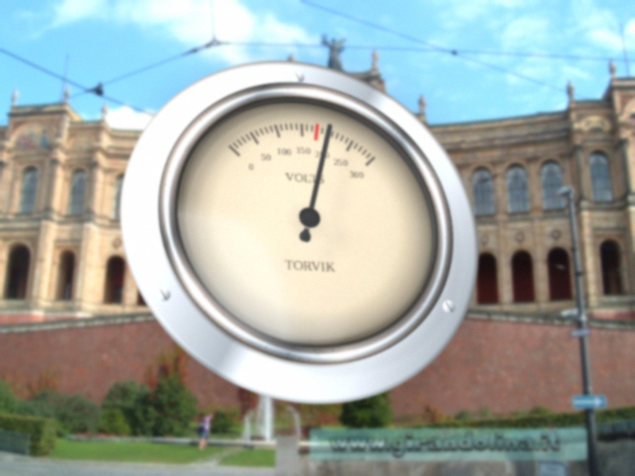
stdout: {"value": 200, "unit": "V"}
